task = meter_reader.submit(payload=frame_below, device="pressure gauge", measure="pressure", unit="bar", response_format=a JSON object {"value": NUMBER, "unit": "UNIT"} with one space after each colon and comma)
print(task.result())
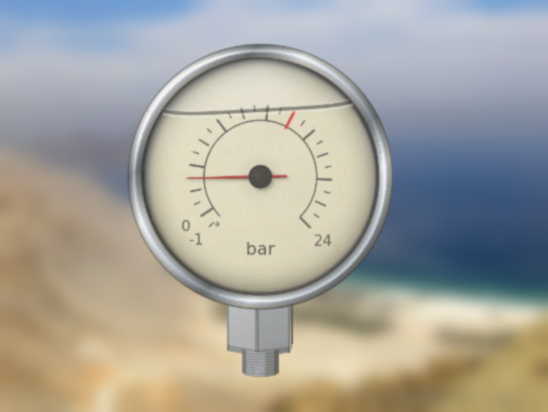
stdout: {"value": 3, "unit": "bar"}
